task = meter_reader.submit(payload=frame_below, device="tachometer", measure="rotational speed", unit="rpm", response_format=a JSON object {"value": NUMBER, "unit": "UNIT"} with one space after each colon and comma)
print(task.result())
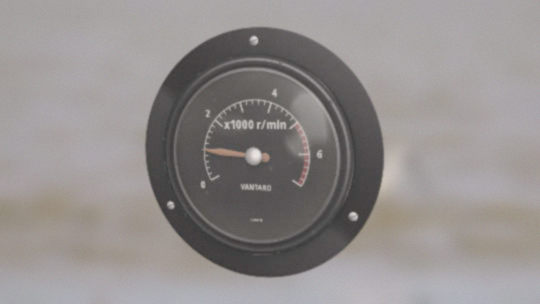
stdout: {"value": 1000, "unit": "rpm"}
